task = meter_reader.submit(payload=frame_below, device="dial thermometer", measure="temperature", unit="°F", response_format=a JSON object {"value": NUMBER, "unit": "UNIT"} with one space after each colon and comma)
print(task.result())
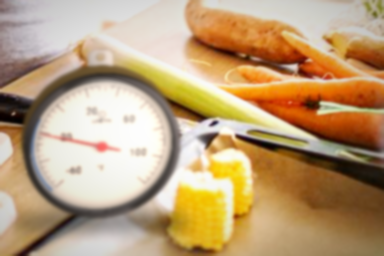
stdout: {"value": -20, "unit": "°F"}
